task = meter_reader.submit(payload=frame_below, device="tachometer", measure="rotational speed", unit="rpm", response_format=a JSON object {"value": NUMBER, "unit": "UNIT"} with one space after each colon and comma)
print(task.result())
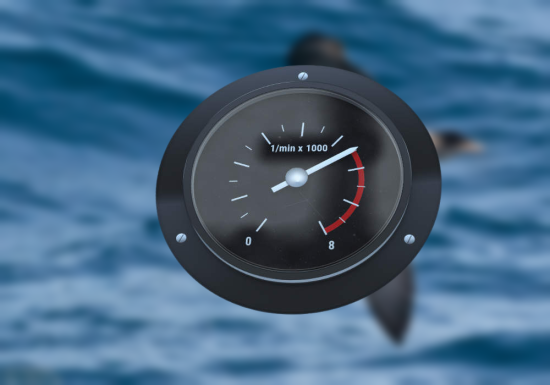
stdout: {"value": 5500, "unit": "rpm"}
